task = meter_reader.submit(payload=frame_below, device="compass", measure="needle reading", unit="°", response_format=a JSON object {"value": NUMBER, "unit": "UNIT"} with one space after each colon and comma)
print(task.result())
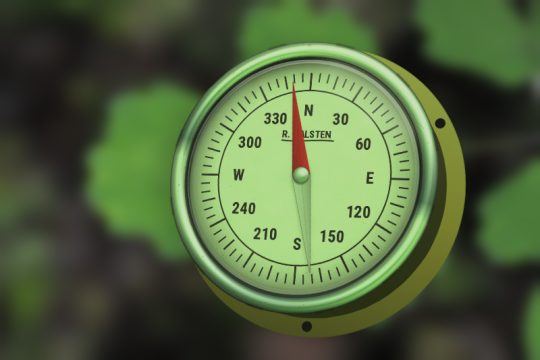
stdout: {"value": 350, "unit": "°"}
